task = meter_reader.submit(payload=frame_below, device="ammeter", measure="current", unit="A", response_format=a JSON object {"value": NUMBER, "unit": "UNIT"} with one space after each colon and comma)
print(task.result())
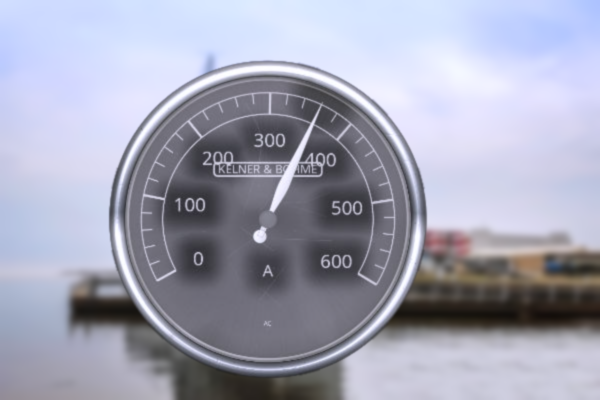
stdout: {"value": 360, "unit": "A"}
